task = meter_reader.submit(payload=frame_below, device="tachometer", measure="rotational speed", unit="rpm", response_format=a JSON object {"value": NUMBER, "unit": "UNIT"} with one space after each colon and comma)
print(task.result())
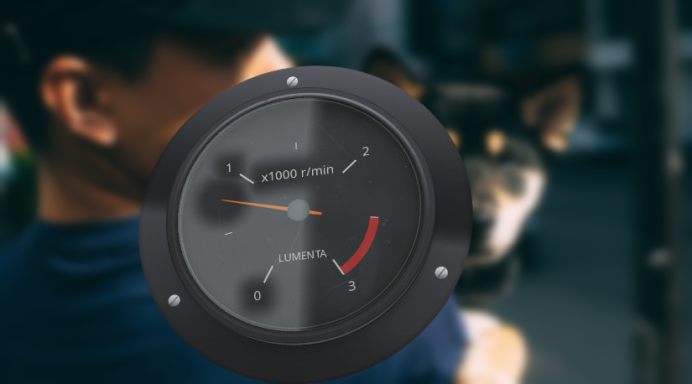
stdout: {"value": 750, "unit": "rpm"}
